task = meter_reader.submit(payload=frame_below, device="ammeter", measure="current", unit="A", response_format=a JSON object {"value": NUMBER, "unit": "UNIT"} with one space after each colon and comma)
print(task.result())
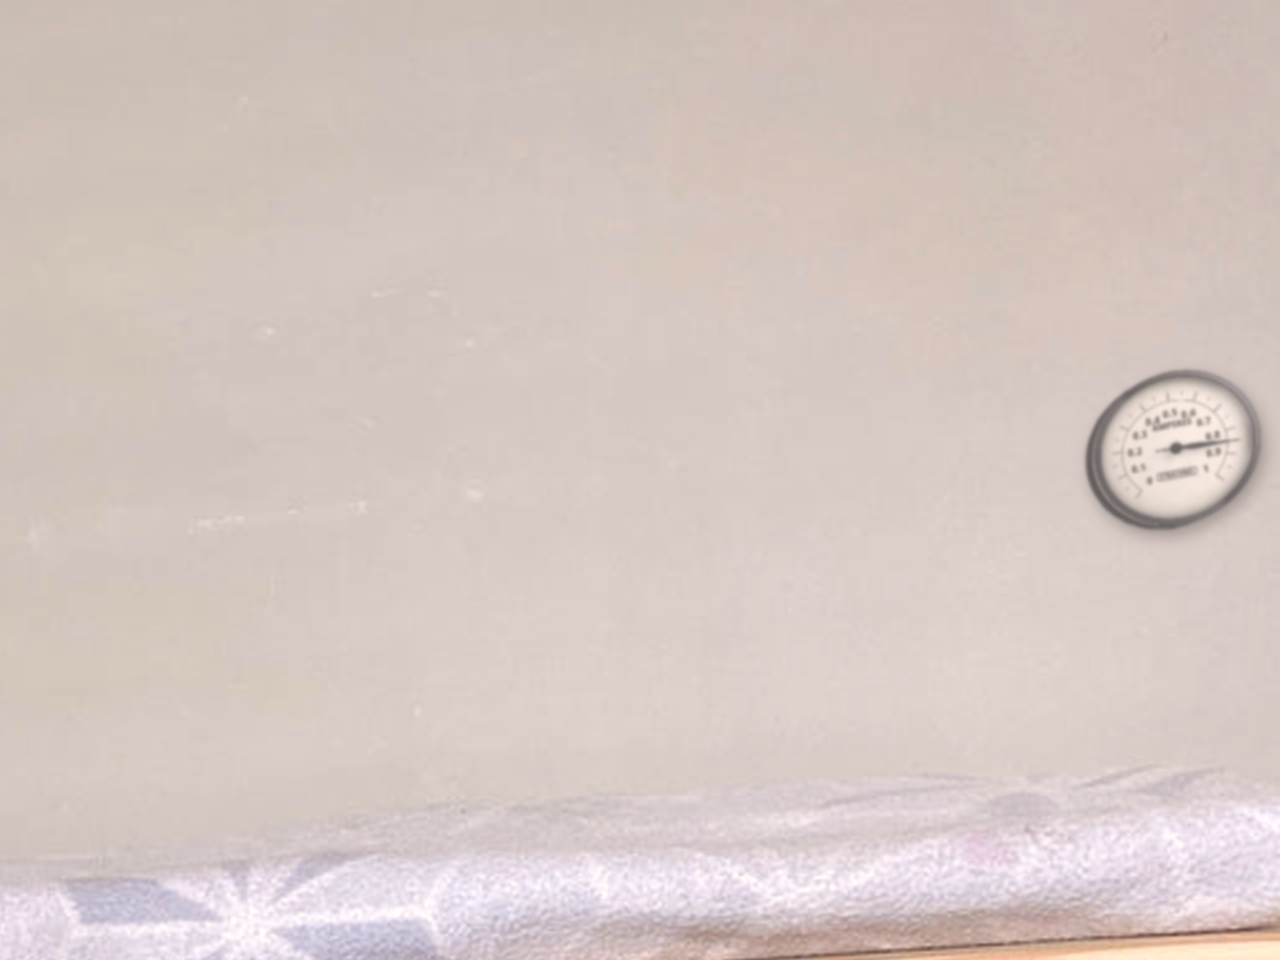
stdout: {"value": 0.85, "unit": "A"}
